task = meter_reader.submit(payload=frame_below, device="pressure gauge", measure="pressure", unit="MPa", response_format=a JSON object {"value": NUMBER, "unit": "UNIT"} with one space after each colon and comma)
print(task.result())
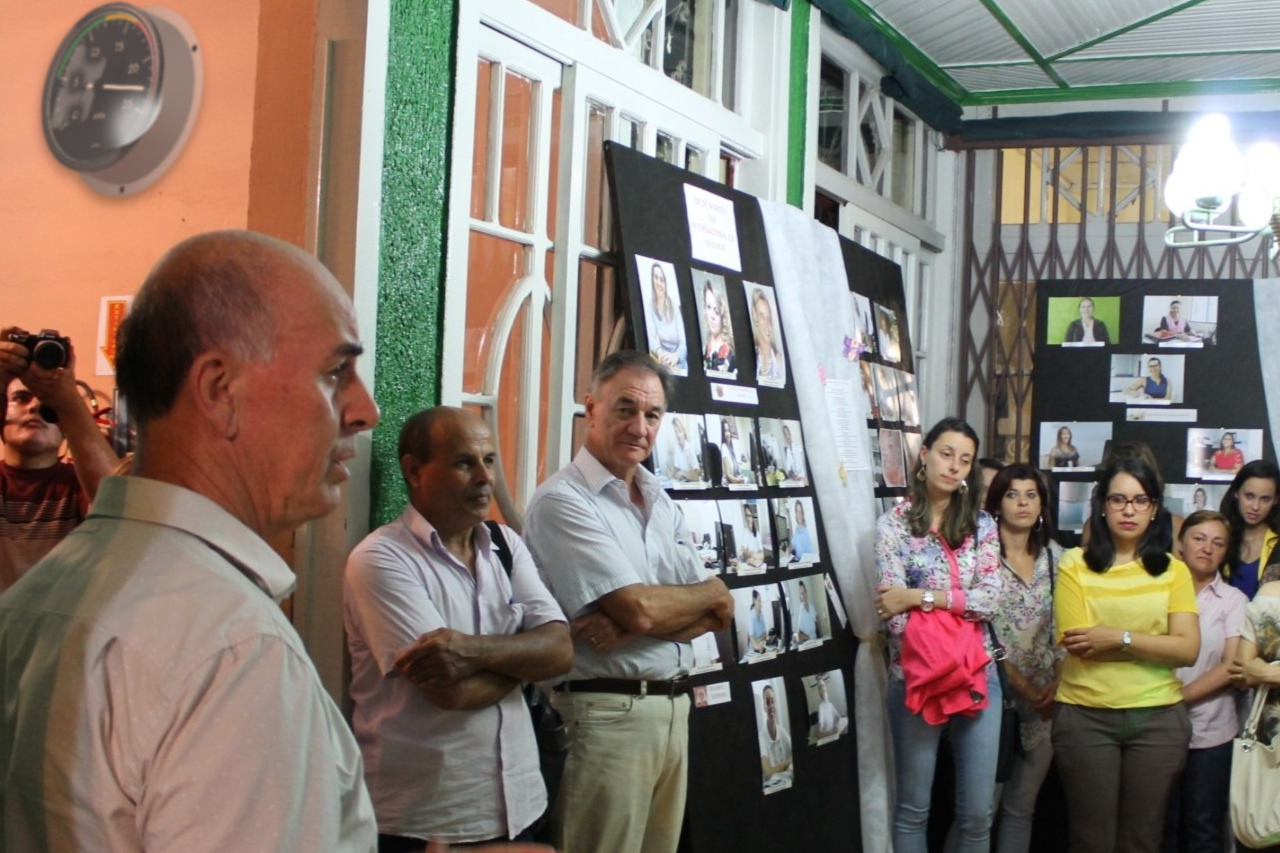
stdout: {"value": 23, "unit": "MPa"}
